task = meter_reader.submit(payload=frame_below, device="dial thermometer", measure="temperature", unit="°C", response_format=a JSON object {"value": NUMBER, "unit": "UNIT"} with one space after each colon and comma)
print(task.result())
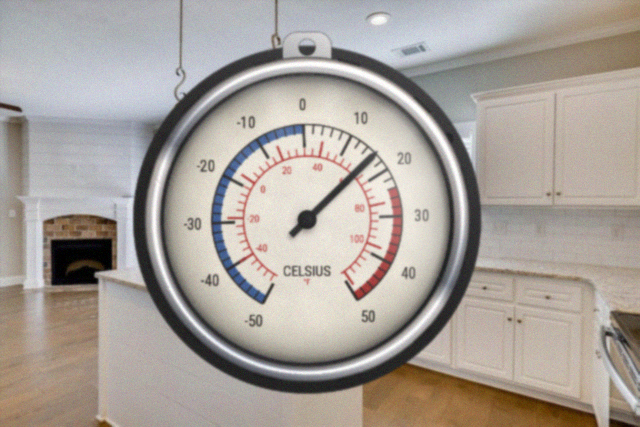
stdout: {"value": 16, "unit": "°C"}
